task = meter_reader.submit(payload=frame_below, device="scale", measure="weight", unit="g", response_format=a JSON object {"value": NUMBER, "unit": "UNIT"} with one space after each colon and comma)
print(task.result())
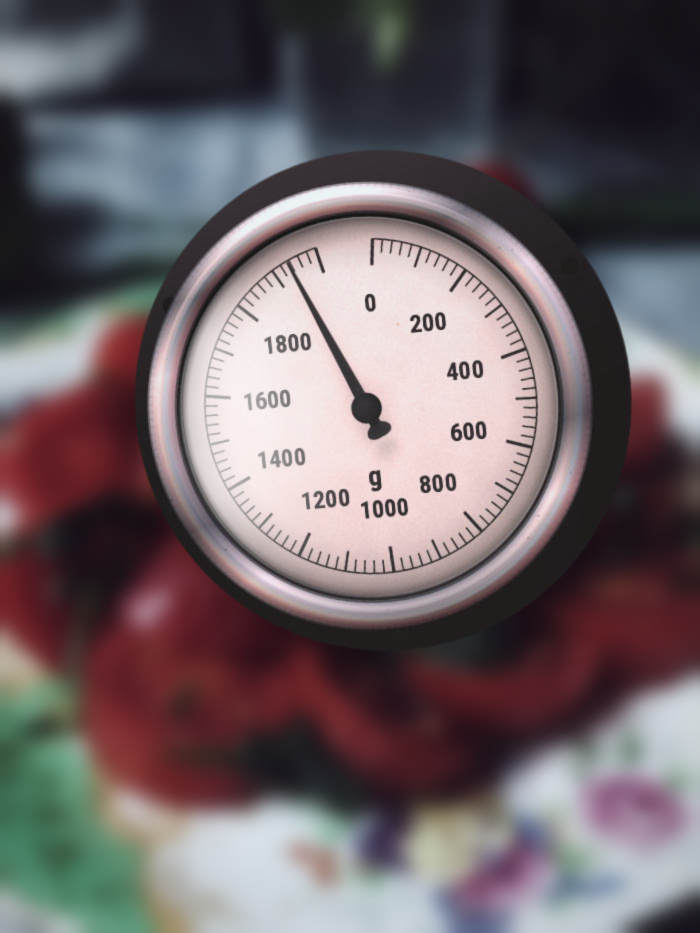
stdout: {"value": 1940, "unit": "g"}
